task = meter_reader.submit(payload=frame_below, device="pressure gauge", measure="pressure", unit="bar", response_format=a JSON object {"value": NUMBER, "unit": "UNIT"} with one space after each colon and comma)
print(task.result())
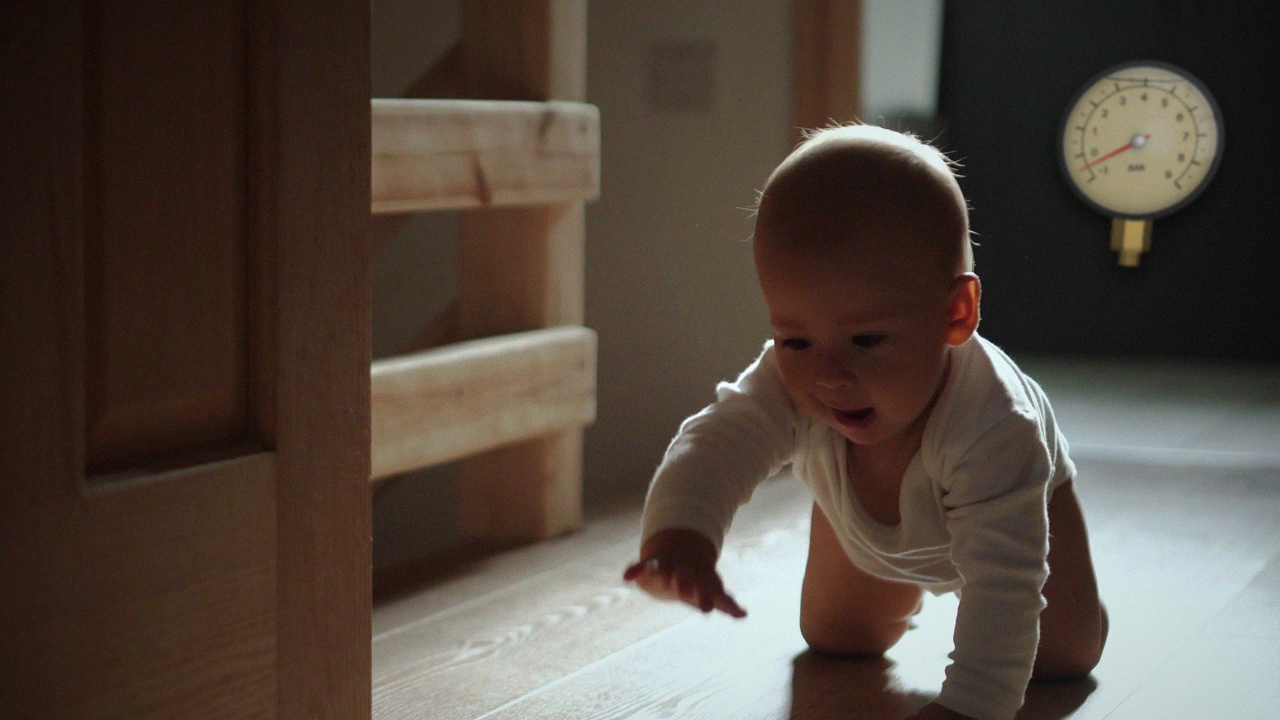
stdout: {"value": -0.5, "unit": "bar"}
